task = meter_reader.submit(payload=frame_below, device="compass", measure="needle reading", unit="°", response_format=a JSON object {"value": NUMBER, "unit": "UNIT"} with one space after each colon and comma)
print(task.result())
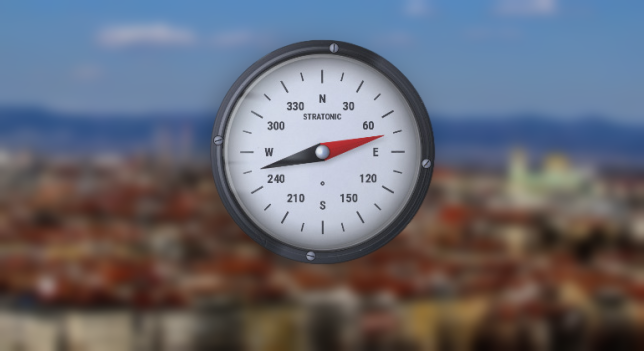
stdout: {"value": 75, "unit": "°"}
